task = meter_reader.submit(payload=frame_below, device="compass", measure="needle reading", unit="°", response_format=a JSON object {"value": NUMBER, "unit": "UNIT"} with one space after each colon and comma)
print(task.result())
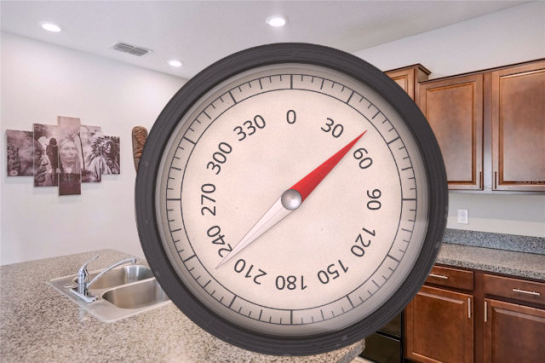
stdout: {"value": 47.5, "unit": "°"}
